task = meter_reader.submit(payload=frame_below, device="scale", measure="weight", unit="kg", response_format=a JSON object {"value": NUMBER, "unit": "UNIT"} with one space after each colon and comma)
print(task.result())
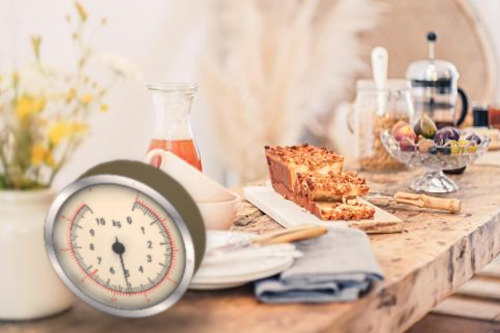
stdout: {"value": 5, "unit": "kg"}
